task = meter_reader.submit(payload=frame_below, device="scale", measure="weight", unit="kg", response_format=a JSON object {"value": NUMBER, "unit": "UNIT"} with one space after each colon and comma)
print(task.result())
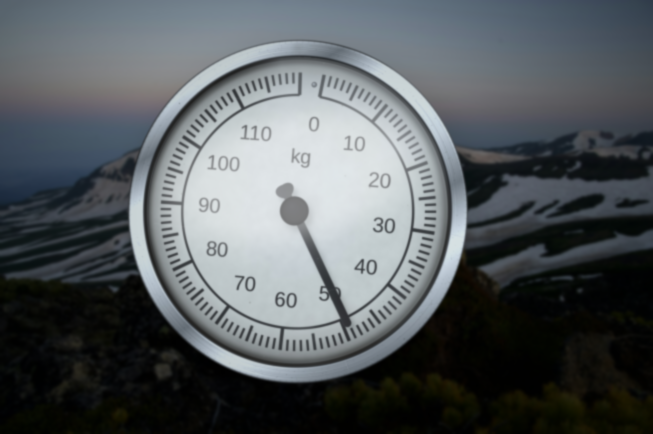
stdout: {"value": 49, "unit": "kg"}
